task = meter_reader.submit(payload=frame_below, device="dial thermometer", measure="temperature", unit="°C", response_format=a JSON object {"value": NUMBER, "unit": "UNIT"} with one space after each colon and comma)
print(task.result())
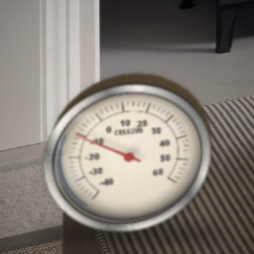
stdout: {"value": -10, "unit": "°C"}
